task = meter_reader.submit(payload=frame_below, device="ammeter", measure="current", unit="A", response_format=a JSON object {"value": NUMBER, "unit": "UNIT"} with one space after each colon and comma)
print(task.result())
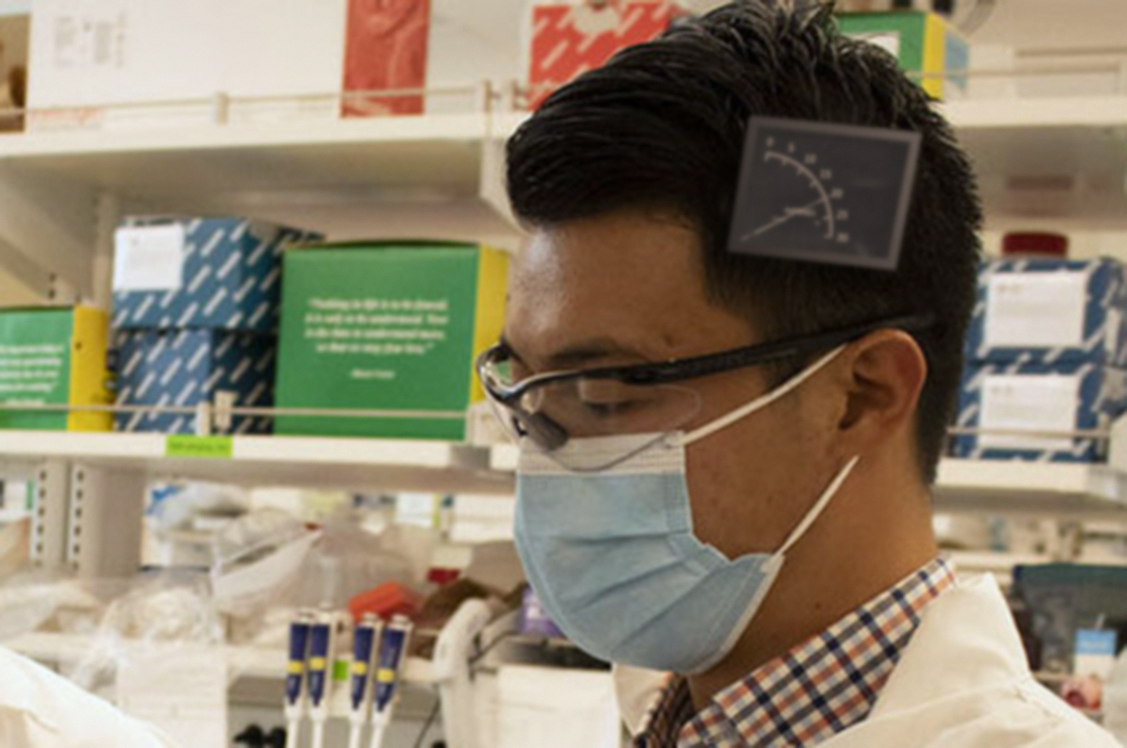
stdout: {"value": 20, "unit": "A"}
